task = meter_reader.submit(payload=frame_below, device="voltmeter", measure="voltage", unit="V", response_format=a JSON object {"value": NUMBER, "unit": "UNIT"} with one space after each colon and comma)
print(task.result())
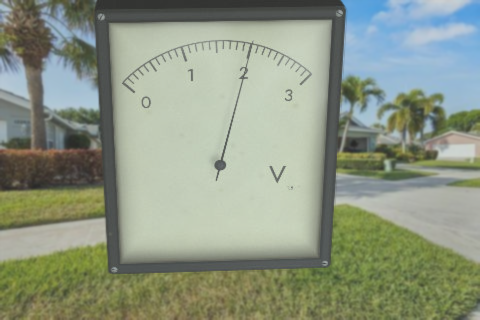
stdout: {"value": 2, "unit": "V"}
